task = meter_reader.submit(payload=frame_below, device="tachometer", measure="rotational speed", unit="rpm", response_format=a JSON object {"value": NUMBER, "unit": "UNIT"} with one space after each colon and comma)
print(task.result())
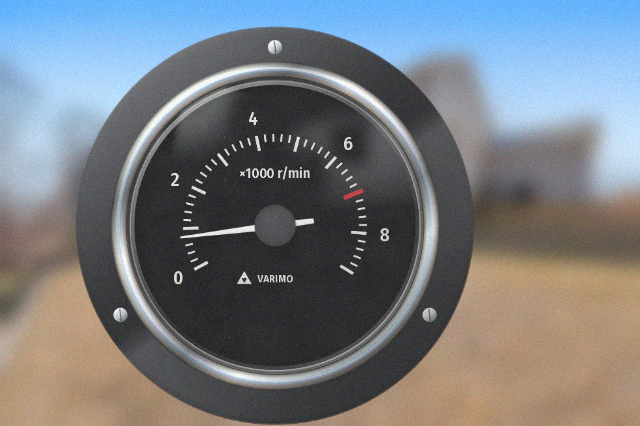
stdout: {"value": 800, "unit": "rpm"}
